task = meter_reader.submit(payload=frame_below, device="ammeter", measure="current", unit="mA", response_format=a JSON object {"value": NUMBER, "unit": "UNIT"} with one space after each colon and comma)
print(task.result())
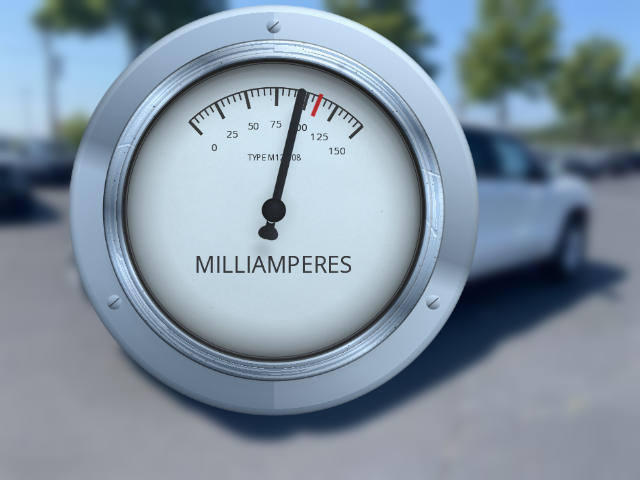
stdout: {"value": 95, "unit": "mA"}
